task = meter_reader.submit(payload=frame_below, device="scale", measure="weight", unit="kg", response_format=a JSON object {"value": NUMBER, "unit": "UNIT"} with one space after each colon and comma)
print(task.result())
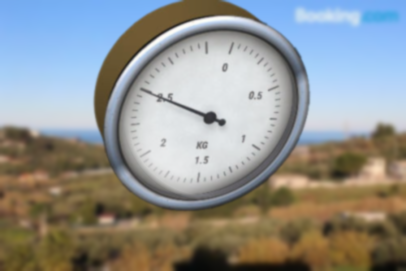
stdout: {"value": 2.5, "unit": "kg"}
